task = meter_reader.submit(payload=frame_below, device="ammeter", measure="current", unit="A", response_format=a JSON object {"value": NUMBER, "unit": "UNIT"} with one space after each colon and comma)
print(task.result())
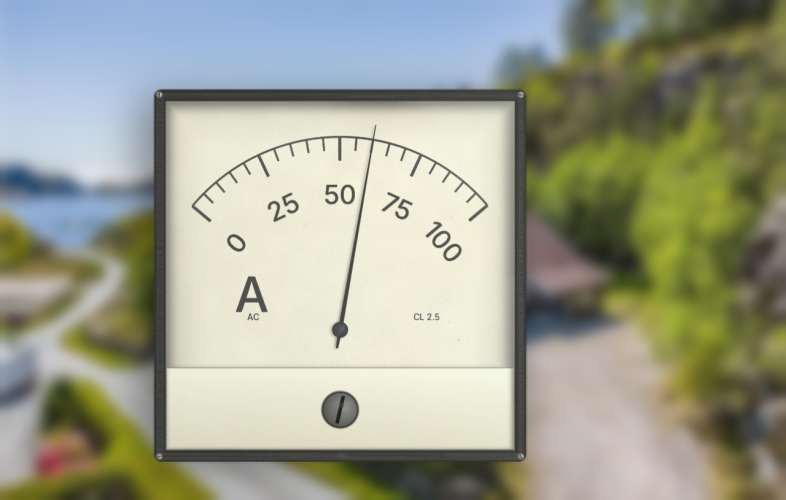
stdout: {"value": 60, "unit": "A"}
